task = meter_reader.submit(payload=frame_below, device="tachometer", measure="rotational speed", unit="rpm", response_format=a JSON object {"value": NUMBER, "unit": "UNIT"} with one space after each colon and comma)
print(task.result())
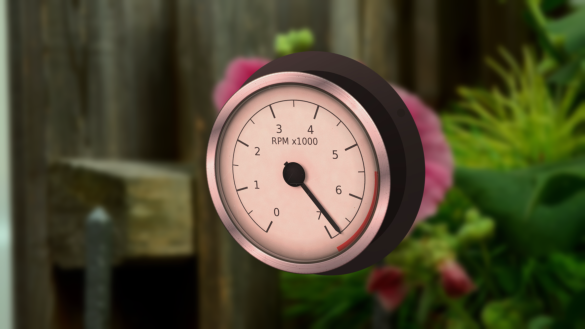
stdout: {"value": 6750, "unit": "rpm"}
